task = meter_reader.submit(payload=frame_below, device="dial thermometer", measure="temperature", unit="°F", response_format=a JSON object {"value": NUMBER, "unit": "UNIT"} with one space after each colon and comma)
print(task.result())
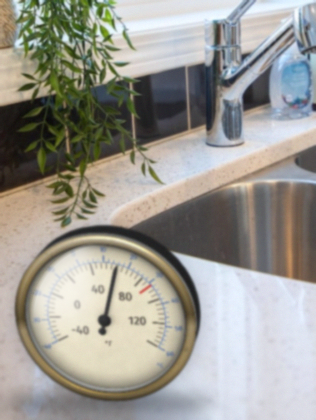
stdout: {"value": 60, "unit": "°F"}
